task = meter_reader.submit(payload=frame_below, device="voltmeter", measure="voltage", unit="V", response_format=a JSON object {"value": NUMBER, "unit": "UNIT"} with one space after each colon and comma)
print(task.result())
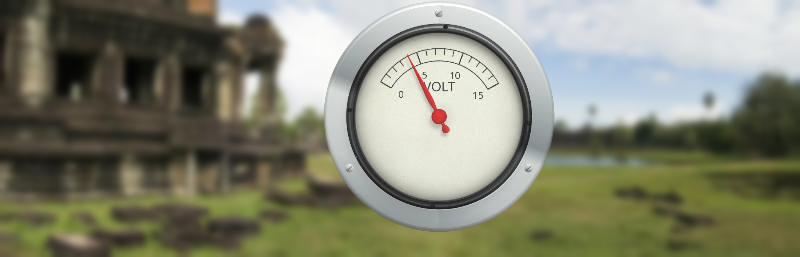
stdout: {"value": 4, "unit": "V"}
